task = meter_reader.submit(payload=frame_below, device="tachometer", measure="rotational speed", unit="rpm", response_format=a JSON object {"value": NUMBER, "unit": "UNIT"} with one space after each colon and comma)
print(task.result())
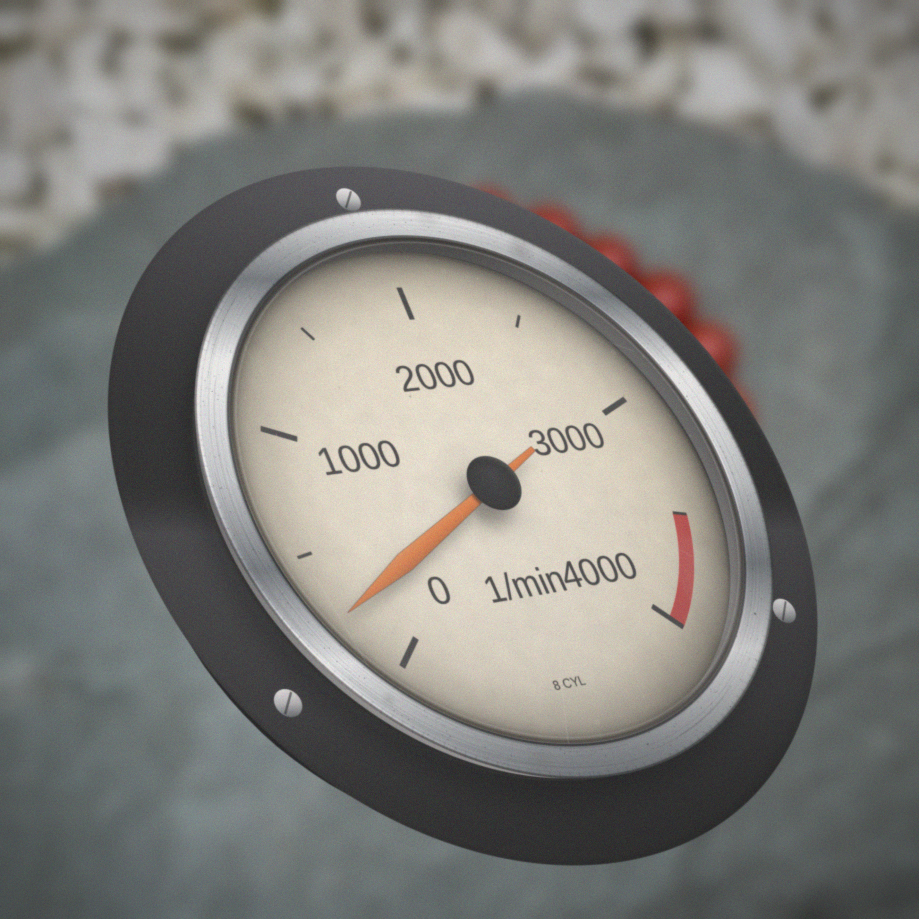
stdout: {"value": 250, "unit": "rpm"}
